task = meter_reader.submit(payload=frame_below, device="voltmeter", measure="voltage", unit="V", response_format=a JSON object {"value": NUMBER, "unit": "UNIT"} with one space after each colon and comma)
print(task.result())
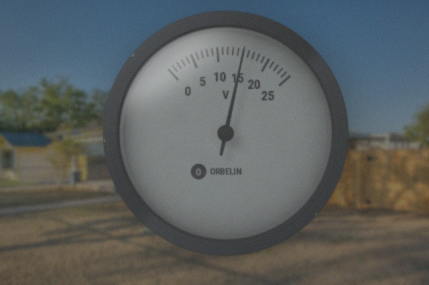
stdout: {"value": 15, "unit": "V"}
